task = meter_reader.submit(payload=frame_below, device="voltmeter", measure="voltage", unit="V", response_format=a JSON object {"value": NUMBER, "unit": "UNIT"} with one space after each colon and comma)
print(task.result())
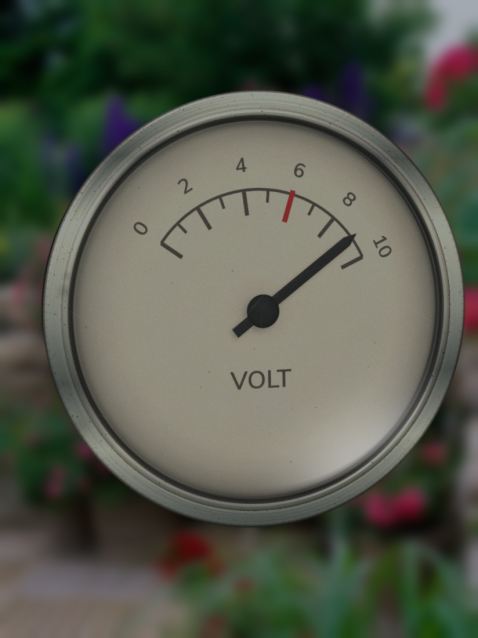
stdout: {"value": 9, "unit": "V"}
